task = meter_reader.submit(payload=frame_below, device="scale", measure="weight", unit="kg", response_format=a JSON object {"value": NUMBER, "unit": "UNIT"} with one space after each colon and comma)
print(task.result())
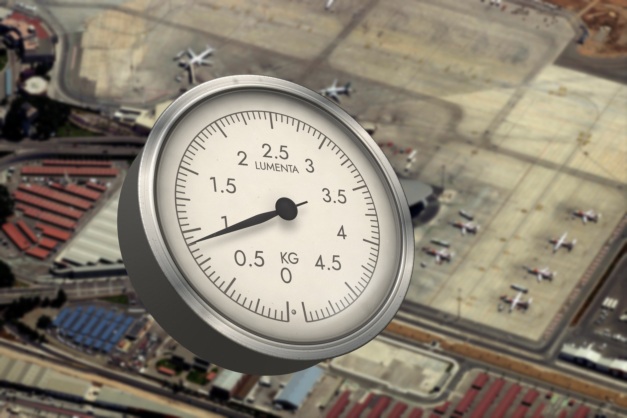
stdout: {"value": 0.9, "unit": "kg"}
